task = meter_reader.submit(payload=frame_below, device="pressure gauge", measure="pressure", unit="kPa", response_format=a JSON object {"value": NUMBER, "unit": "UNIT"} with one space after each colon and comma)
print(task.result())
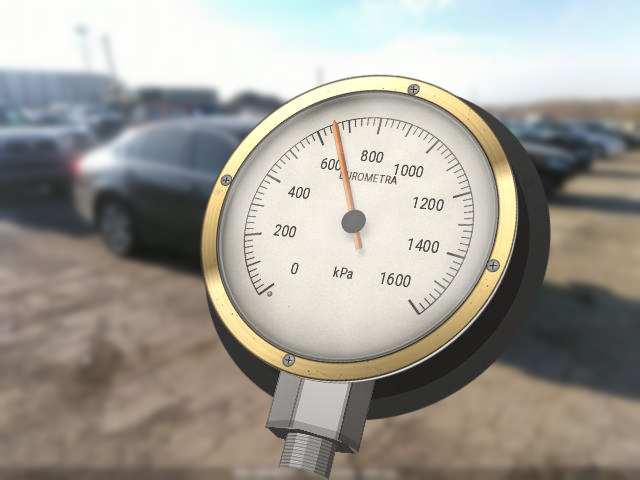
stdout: {"value": 660, "unit": "kPa"}
